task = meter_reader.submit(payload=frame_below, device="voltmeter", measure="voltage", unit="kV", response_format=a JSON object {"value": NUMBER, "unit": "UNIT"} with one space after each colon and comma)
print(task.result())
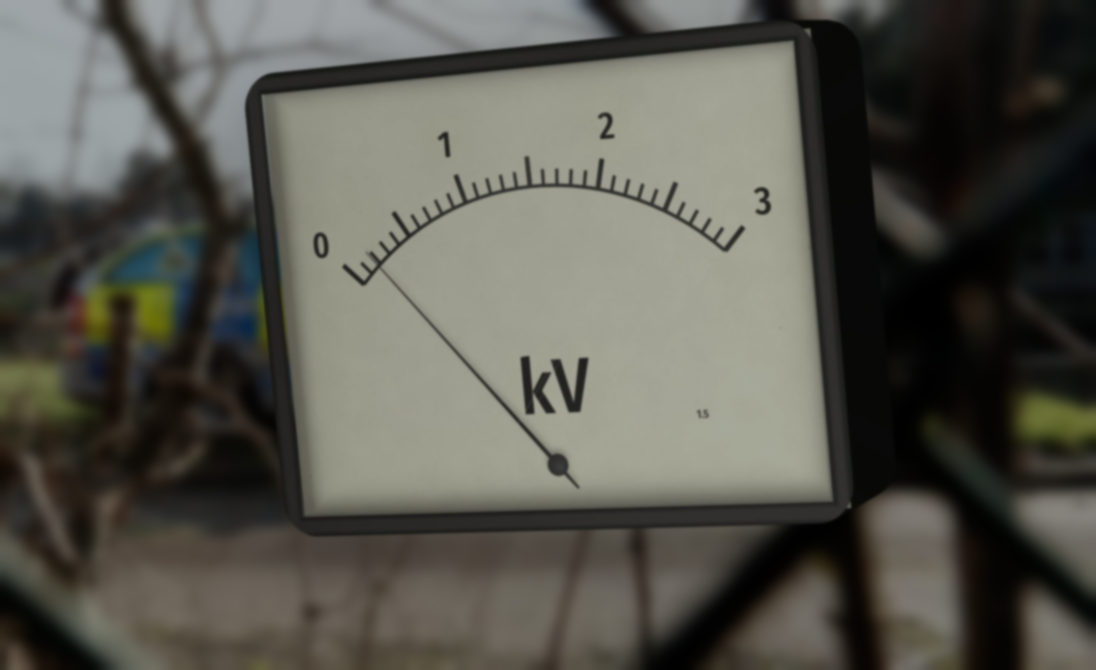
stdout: {"value": 0.2, "unit": "kV"}
